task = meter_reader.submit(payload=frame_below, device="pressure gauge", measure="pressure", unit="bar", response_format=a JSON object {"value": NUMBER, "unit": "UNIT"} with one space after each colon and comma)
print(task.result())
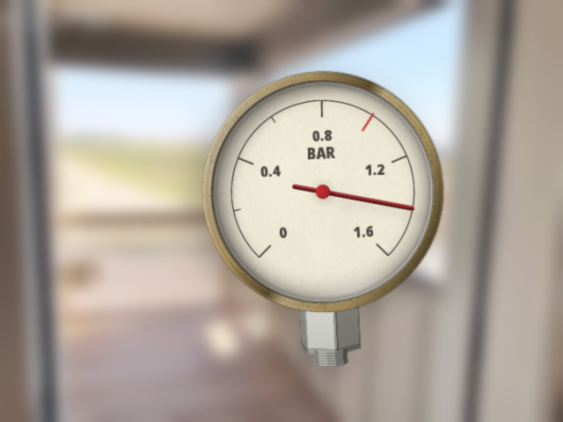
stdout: {"value": 1.4, "unit": "bar"}
